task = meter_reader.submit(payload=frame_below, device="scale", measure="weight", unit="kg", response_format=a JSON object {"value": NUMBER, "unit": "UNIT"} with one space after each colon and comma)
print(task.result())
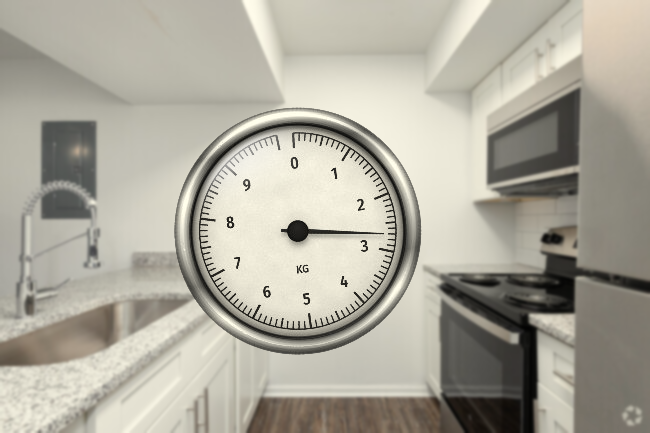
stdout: {"value": 2.7, "unit": "kg"}
